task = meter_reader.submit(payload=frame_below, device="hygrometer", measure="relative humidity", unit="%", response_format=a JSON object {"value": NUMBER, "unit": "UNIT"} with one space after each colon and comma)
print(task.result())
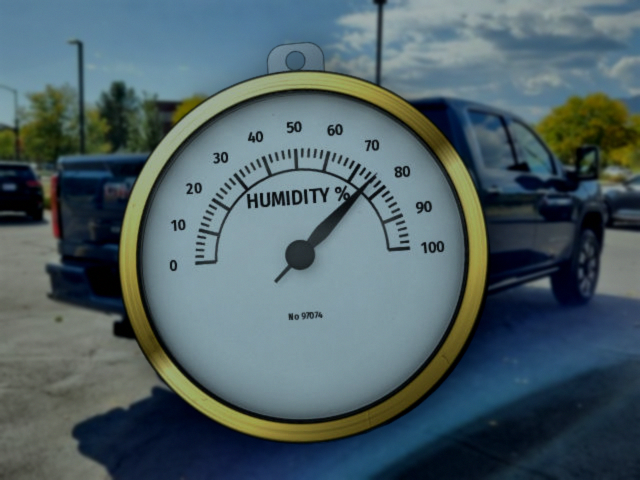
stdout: {"value": 76, "unit": "%"}
